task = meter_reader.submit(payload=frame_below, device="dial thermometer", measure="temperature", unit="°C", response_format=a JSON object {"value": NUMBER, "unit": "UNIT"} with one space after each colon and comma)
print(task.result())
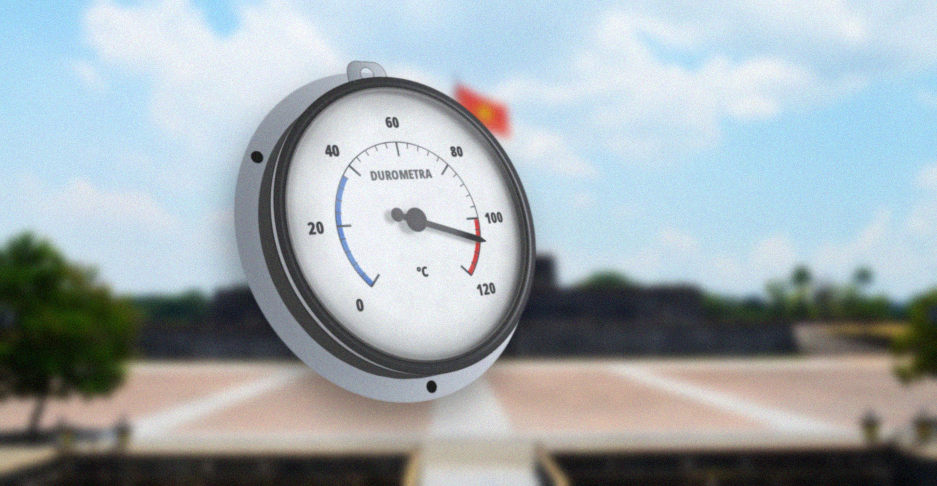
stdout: {"value": 108, "unit": "°C"}
